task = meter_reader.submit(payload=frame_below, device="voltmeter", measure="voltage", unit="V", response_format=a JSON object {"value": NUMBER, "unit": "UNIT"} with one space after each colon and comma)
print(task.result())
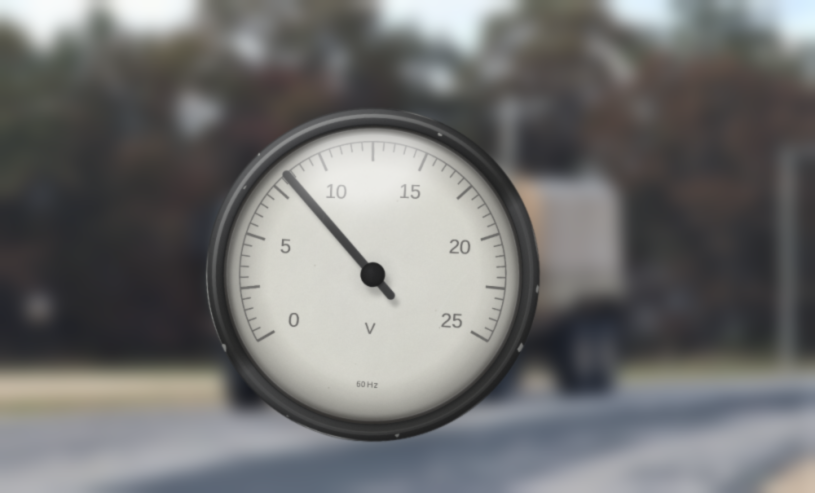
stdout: {"value": 8.25, "unit": "V"}
